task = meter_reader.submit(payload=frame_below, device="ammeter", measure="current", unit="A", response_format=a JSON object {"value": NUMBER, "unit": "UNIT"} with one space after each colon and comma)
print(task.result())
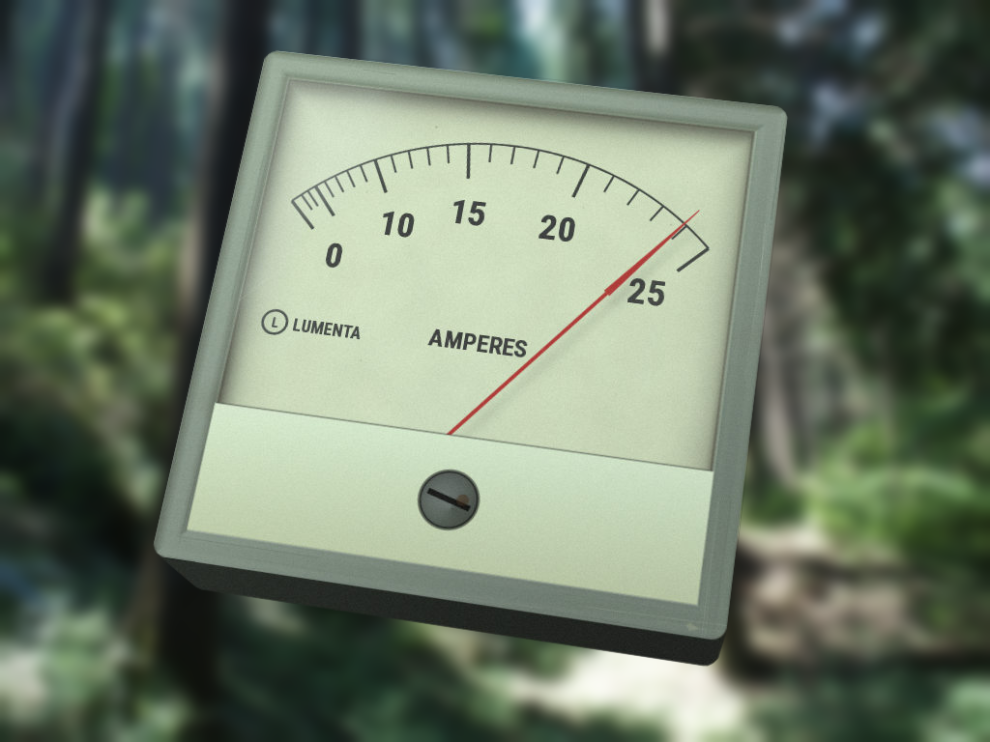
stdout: {"value": 24, "unit": "A"}
